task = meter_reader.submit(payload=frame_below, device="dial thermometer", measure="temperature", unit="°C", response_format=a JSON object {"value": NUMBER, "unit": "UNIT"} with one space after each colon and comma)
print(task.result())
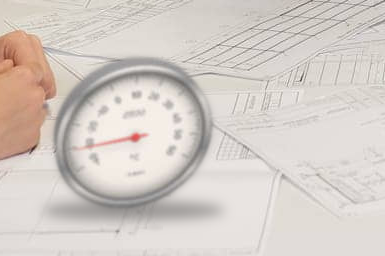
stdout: {"value": -30, "unit": "°C"}
